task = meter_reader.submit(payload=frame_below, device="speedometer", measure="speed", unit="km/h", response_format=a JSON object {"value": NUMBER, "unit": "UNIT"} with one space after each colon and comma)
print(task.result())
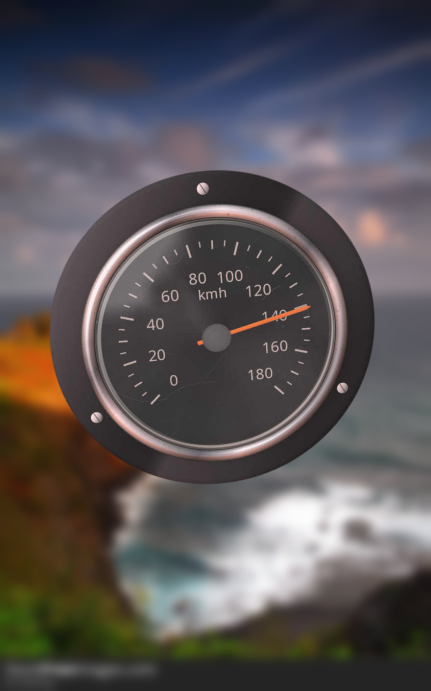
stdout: {"value": 140, "unit": "km/h"}
